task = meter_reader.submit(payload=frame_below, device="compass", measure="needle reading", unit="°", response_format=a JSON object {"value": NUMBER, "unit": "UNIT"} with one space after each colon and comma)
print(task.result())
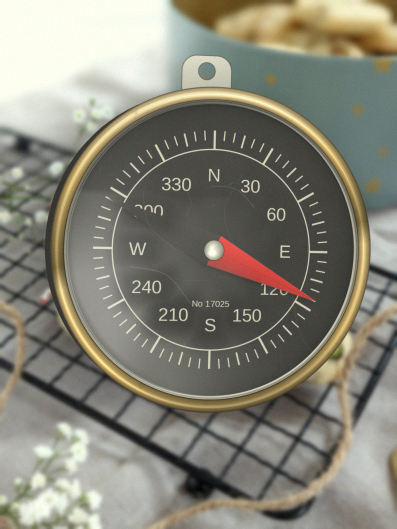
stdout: {"value": 115, "unit": "°"}
